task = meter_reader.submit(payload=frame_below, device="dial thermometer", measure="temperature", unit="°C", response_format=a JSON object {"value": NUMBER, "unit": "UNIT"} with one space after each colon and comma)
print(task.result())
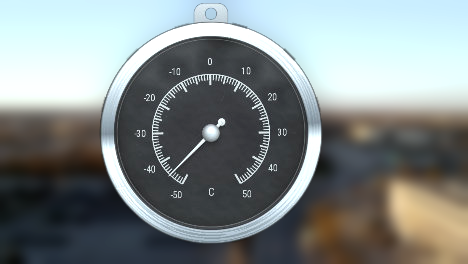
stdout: {"value": -45, "unit": "°C"}
